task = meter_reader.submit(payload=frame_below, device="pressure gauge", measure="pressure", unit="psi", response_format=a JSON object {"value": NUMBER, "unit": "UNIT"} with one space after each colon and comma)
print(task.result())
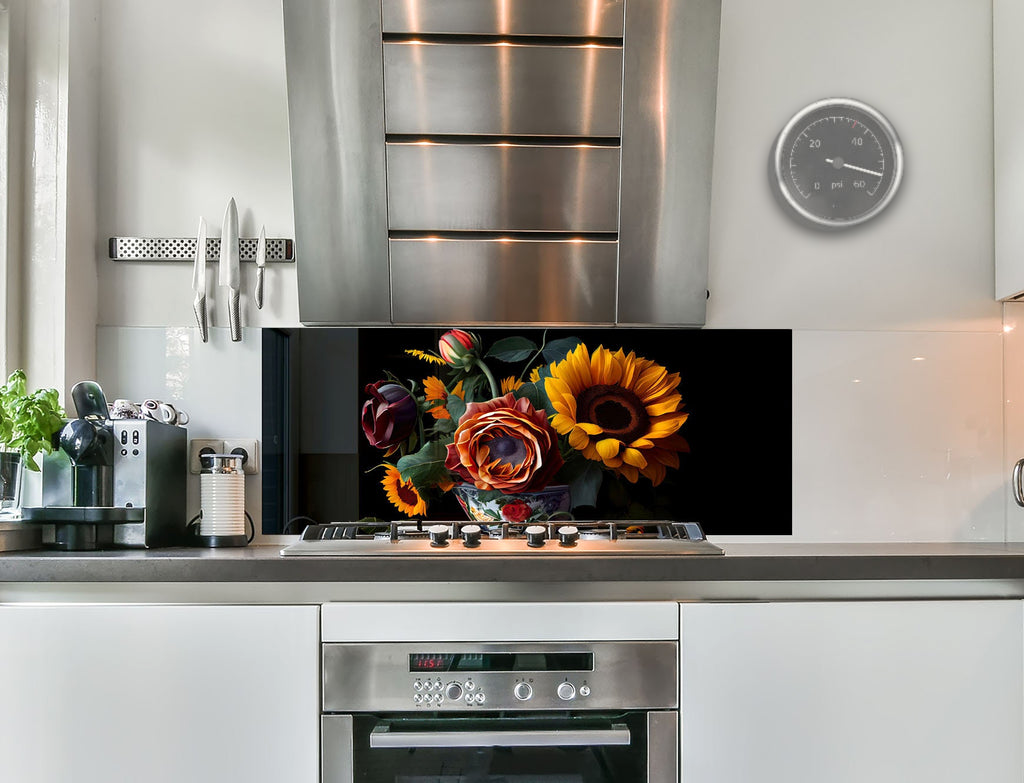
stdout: {"value": 54, "unit": "psi"}
